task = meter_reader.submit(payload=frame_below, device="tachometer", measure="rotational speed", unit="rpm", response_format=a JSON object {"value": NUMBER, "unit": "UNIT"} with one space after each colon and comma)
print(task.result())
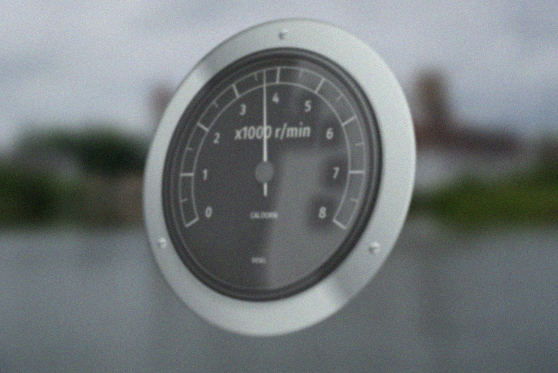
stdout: {"value": 3750, "unit": "rpm"}
